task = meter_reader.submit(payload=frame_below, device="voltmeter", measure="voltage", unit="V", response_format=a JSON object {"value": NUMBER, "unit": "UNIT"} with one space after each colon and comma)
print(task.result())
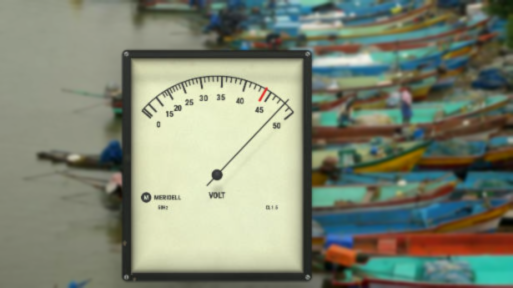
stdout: {"value": 48, "unit": "V"}
